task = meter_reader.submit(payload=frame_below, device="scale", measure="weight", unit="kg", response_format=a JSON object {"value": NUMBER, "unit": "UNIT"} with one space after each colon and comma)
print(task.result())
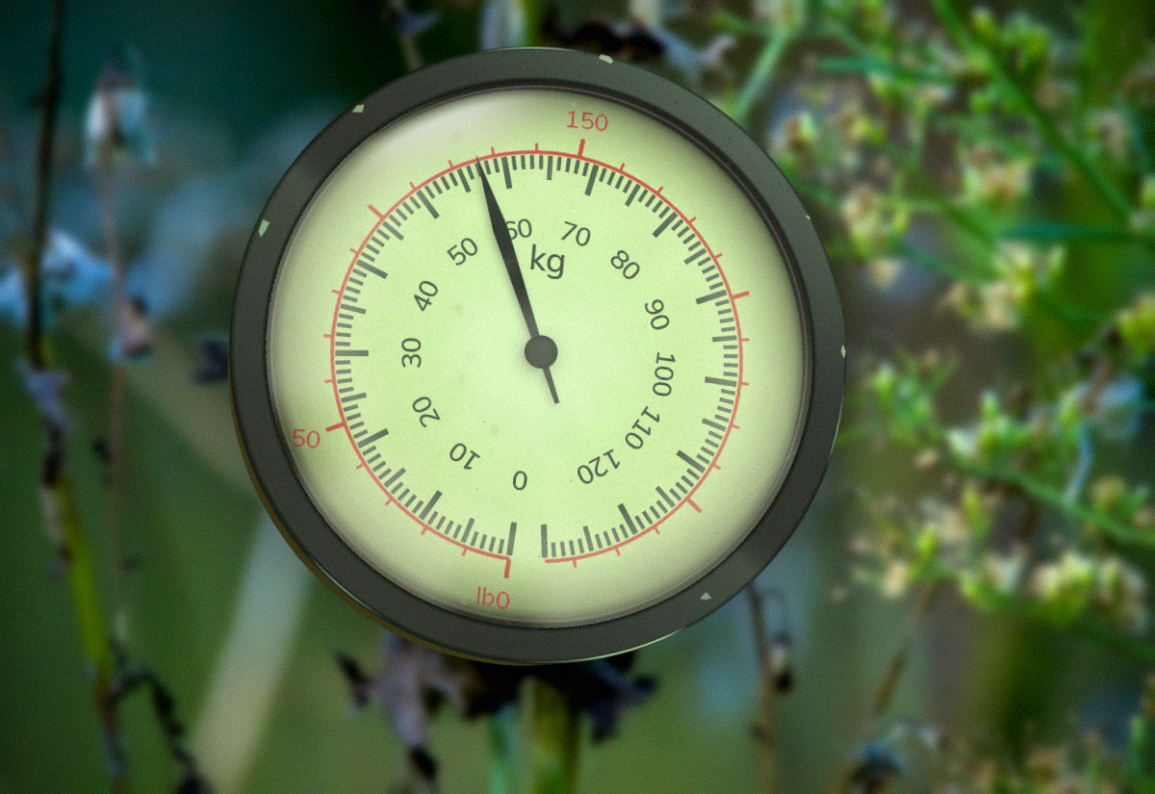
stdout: {"value": 57, "unit": "kg"}
